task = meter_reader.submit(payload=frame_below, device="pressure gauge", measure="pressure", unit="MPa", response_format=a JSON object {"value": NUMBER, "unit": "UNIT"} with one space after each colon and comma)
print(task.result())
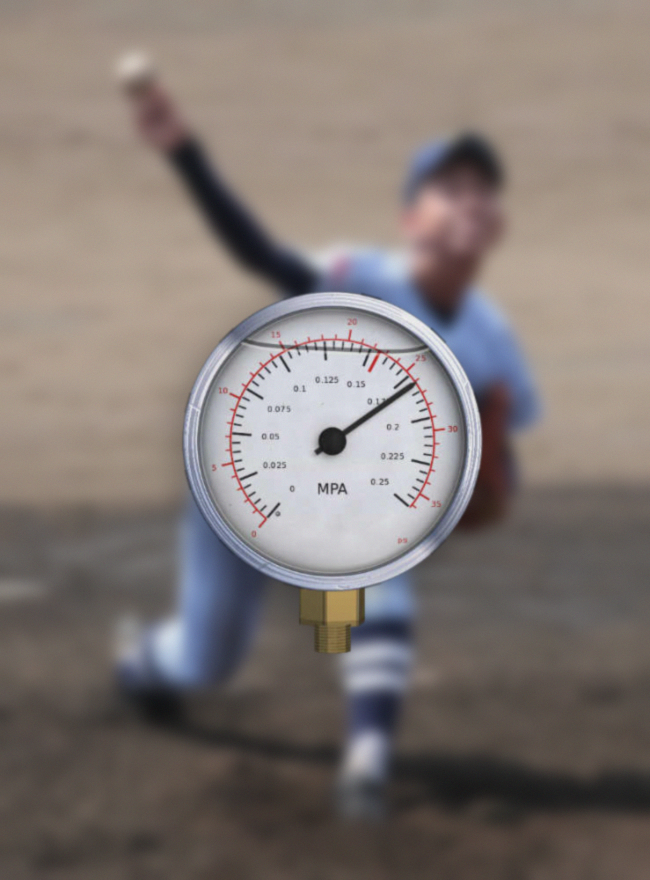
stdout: {"value": 0.18, "unit": "MPa"}
